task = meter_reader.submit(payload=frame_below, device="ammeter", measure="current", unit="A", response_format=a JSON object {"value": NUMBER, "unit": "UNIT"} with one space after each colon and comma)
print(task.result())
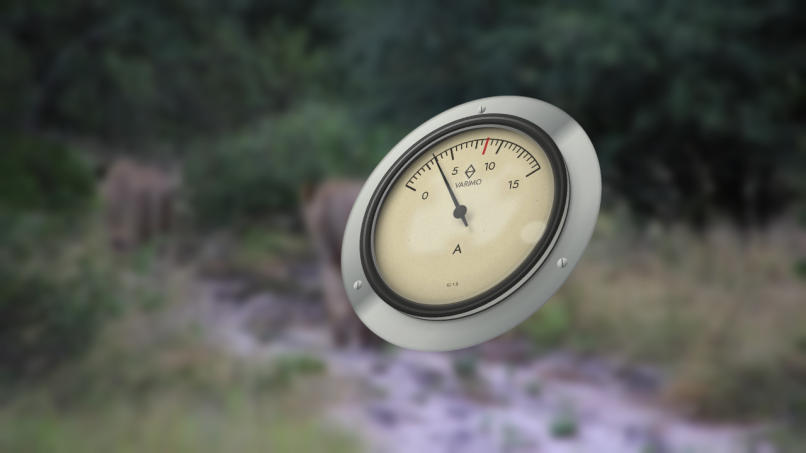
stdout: {"value": 3.5, "unit": "A"}
